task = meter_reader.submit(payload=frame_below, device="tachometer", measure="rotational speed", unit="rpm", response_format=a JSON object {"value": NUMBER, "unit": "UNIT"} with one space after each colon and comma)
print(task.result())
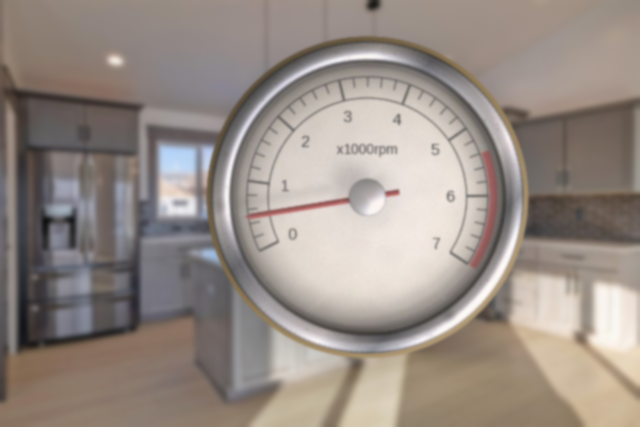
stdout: {"value": 500, "unit": "rpm"}
